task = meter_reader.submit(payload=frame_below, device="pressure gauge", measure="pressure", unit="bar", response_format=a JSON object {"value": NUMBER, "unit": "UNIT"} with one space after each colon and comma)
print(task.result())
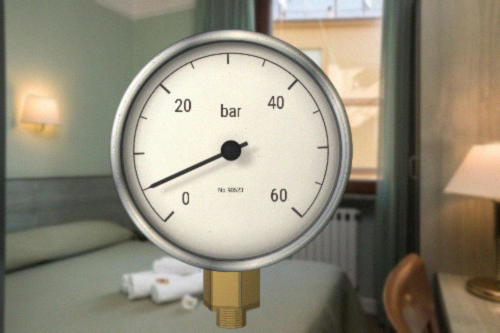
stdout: {"value": 5, "unit": "bar"}
